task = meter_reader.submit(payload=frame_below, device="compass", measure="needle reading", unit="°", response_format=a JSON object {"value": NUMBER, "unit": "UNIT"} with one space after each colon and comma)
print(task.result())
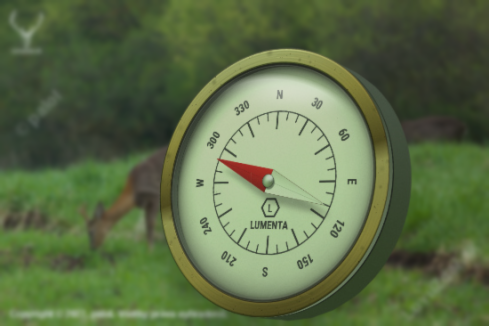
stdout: {"value": 290, "unit": "°"}
